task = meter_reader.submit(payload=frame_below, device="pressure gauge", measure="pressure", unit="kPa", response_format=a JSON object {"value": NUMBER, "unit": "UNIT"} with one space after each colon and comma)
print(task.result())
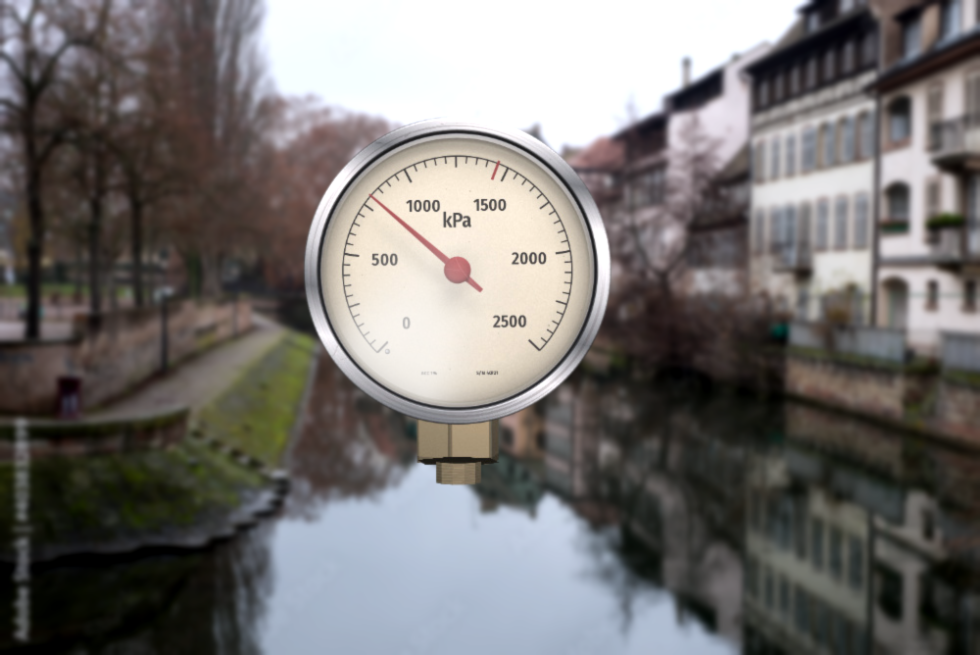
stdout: {"value": 800, "unit": "kPa"}
